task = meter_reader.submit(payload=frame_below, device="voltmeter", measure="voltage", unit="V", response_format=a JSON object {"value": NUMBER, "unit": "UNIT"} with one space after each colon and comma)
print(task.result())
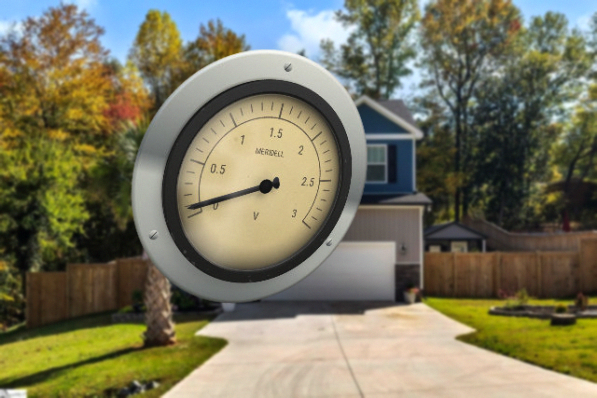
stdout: {"value": 0.1, "unit": "V"}
